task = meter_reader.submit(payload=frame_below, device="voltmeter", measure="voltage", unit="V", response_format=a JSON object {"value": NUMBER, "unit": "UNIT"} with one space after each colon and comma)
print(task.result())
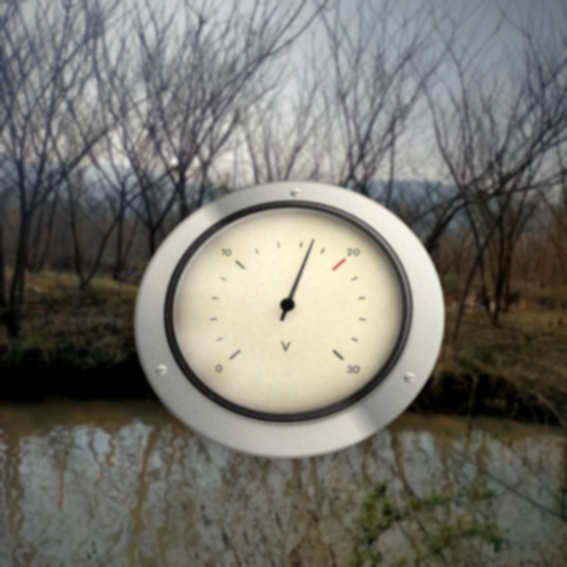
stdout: {"value": 17, "unit": "V"}
